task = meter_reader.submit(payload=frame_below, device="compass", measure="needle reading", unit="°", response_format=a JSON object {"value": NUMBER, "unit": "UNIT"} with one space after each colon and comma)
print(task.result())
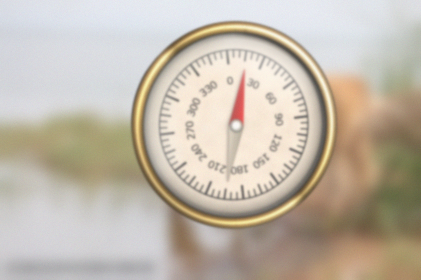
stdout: {"value": 15, "unit": "°"}
